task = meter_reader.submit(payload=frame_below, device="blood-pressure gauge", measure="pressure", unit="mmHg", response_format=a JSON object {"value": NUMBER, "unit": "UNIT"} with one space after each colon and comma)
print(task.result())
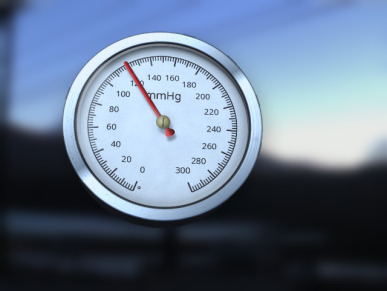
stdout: {"value": 120, "unit": "mmHg"}
